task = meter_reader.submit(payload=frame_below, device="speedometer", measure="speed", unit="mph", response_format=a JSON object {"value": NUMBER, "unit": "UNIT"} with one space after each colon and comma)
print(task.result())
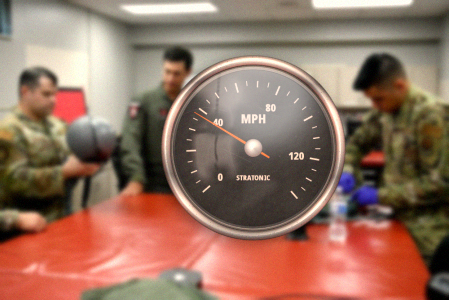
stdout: {"value": 37.5, "unit": "mph"}
